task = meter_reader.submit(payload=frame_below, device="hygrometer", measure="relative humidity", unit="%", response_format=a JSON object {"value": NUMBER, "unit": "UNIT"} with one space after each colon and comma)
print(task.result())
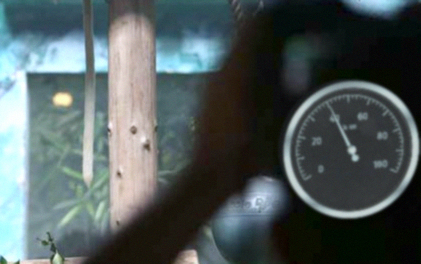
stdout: {"value": 40, "unit": "%"}
